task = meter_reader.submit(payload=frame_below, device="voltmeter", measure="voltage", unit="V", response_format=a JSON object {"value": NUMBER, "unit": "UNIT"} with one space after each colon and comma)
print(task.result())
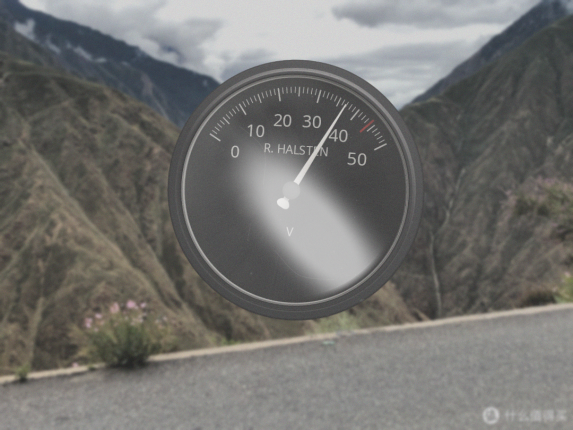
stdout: {"value": 37, "unit": "V"}
